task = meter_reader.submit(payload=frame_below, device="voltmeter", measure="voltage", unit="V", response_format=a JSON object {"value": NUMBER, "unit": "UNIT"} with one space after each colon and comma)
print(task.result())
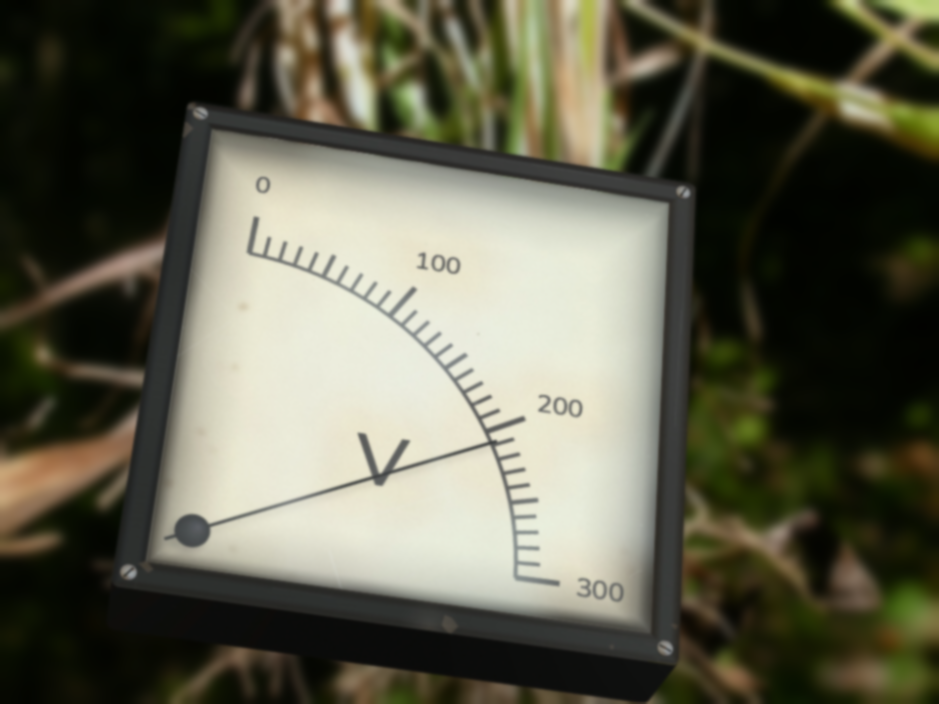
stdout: {"value": 210, "unit": "V"}
